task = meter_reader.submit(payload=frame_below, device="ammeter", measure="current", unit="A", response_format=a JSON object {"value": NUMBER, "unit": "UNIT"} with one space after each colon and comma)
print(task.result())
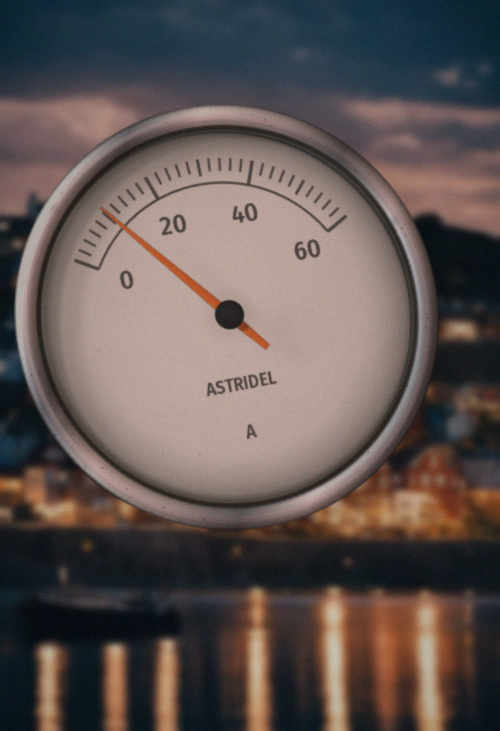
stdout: {"value": 10, "unit": "A"}
